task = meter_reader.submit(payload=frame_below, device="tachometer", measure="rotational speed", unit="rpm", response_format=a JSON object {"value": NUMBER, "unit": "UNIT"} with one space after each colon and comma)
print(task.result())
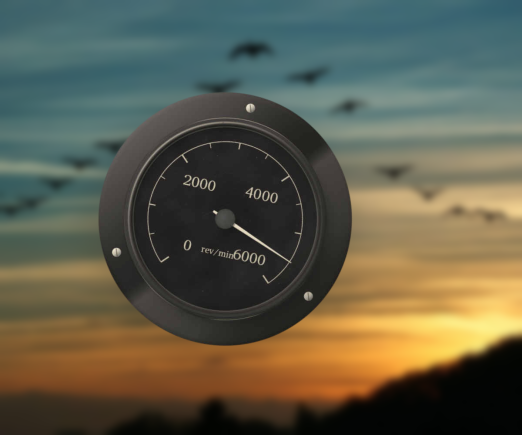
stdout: {"value": 5500, "unit": "rpm"}
